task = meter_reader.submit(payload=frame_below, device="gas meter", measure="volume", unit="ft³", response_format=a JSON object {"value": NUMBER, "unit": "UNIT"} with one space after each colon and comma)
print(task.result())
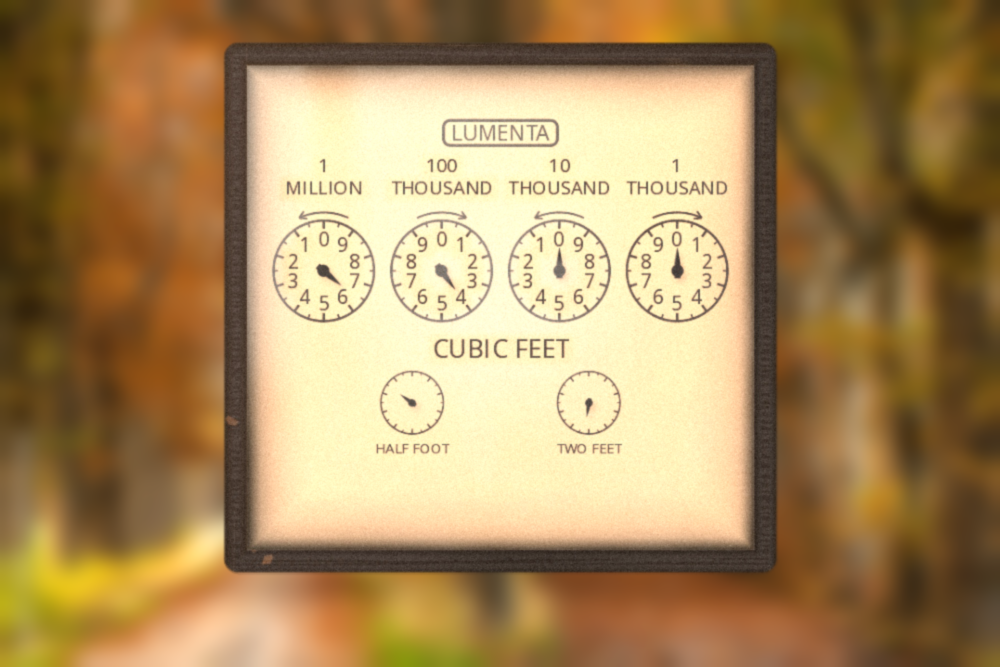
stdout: {"value": 640000, "unit": "ft³"}
